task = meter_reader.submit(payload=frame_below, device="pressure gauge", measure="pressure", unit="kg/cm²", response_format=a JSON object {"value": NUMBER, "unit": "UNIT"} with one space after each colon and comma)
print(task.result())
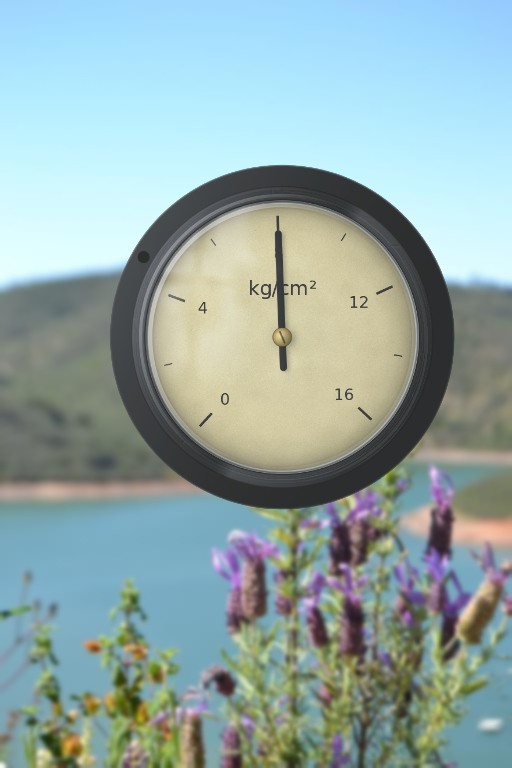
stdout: {"value": 8, "unit": "kg/cm²"}
